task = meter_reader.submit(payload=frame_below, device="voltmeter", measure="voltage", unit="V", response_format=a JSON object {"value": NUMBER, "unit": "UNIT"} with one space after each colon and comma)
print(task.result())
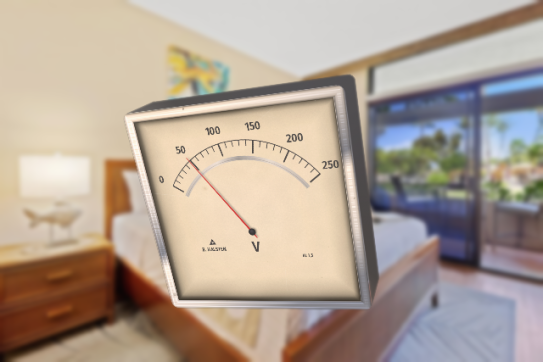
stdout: {"value": 50, "unit": "V"}
